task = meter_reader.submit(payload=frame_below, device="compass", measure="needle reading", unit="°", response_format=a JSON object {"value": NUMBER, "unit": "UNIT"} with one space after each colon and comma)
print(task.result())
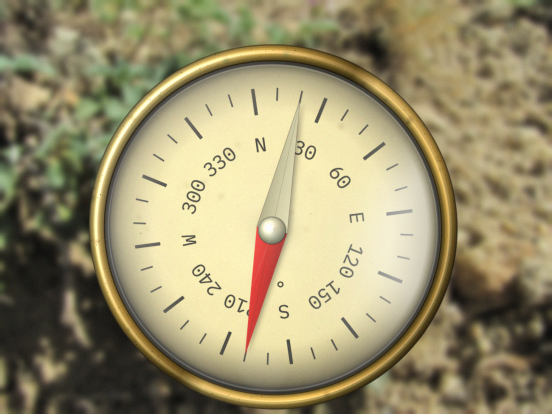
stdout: {"value": 200, "unit": "°"}
